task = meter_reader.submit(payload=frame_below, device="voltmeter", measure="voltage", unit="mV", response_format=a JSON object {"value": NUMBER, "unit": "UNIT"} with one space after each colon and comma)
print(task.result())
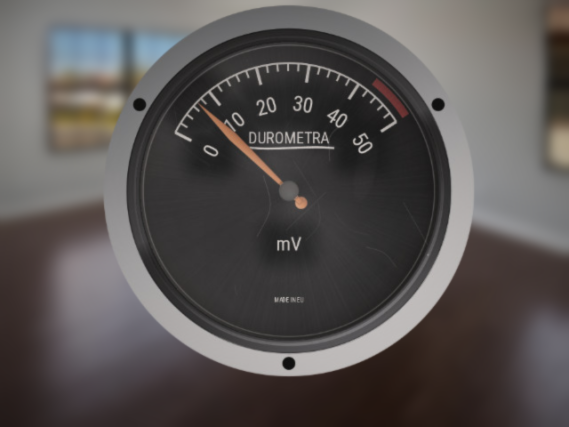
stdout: {"value": 7, "unit": "mV"}
